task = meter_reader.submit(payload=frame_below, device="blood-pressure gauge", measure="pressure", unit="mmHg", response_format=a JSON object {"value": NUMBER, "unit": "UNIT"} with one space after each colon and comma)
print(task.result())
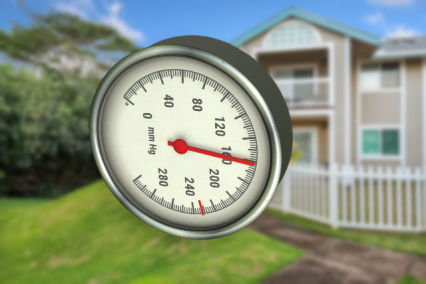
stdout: {"value": 160, "unit": "mmHg"}
